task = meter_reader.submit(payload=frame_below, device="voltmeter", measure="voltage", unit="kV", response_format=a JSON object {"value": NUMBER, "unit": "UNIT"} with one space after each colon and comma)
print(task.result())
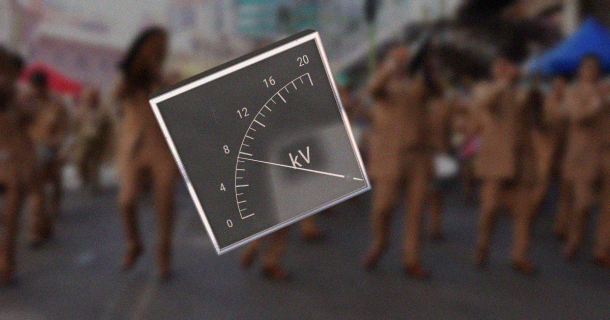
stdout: {"value": 7.5, "unit": "kV"}
